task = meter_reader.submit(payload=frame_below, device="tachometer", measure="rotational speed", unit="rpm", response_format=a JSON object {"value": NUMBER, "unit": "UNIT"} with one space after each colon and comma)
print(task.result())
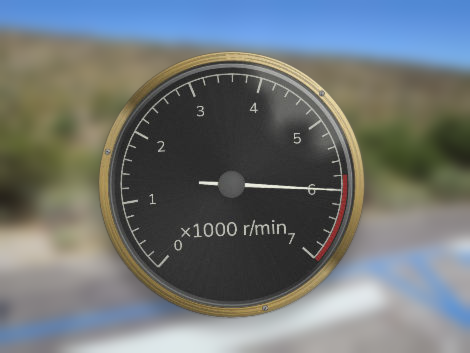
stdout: {"value": 6000, "unit": "rpm"}
